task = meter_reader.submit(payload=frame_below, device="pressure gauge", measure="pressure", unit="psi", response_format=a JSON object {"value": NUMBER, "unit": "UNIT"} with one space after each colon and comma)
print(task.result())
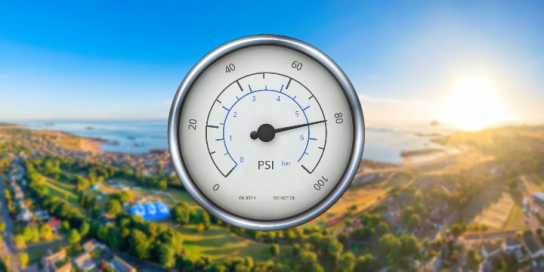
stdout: {"value": 80, "unit": "psi"}
